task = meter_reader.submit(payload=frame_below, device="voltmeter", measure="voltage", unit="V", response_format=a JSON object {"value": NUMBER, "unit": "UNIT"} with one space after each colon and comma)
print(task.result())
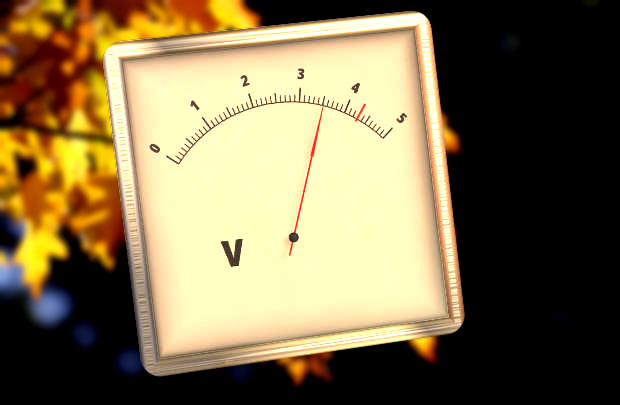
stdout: {"value": 3.5, "unit": "V"}
